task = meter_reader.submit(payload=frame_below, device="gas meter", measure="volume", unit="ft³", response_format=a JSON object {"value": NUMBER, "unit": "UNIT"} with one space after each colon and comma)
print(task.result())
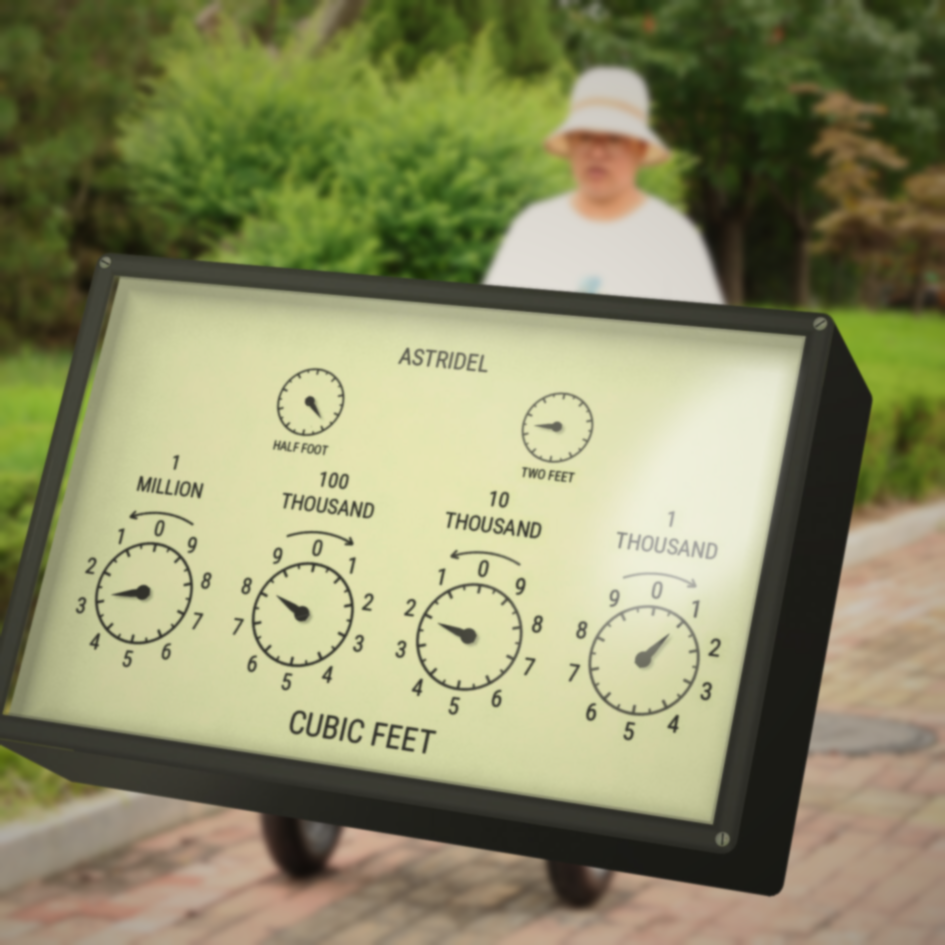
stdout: {"value": 282100, "unit": "ft³"}
